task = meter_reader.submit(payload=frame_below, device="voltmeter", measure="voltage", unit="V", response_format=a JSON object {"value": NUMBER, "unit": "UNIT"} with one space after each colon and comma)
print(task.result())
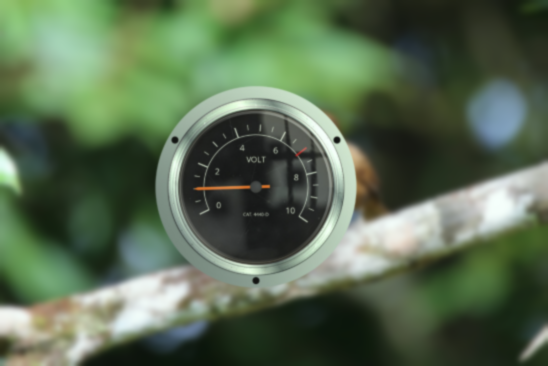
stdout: {"value": 1, "unit": "V"}
